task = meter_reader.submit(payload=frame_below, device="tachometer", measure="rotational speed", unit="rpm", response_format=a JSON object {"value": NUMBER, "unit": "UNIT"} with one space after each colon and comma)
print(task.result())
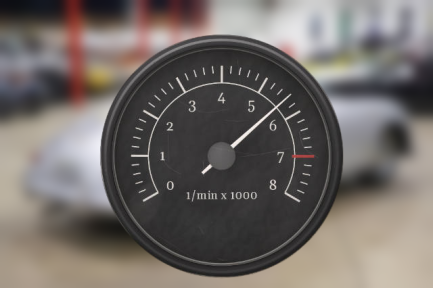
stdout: {"value": 5600, "unit": "rpm"}
